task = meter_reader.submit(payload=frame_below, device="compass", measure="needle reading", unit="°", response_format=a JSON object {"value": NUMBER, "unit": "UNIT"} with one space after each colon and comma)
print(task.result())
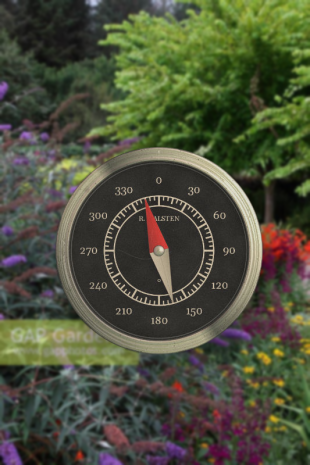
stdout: {"value": 345, "unit": "°"}
